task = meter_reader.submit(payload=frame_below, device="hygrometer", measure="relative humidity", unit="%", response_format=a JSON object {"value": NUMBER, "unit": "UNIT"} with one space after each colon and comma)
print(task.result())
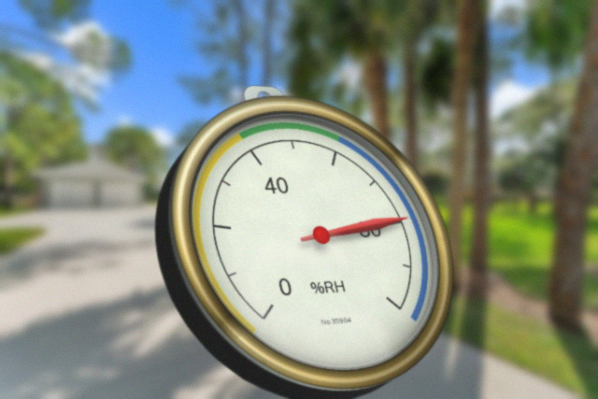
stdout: {"value": 80, "unit": "%"}
